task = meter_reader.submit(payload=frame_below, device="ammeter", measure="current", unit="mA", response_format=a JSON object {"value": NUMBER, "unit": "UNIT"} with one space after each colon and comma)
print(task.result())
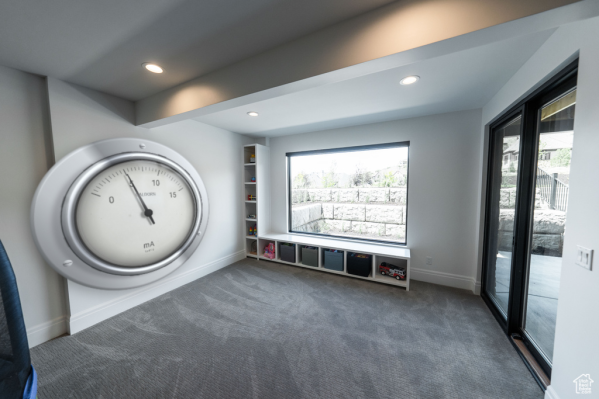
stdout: {"value": 5, "unit": "mA"}
